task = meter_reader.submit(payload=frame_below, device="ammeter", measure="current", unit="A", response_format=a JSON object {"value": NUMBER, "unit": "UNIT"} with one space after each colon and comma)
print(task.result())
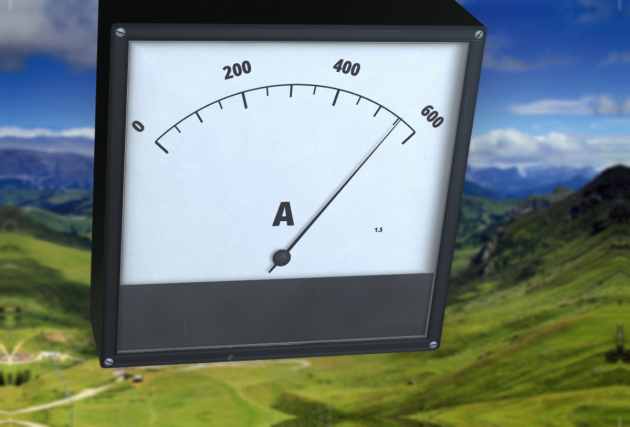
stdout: {"value": 550, "unit": "A"}
